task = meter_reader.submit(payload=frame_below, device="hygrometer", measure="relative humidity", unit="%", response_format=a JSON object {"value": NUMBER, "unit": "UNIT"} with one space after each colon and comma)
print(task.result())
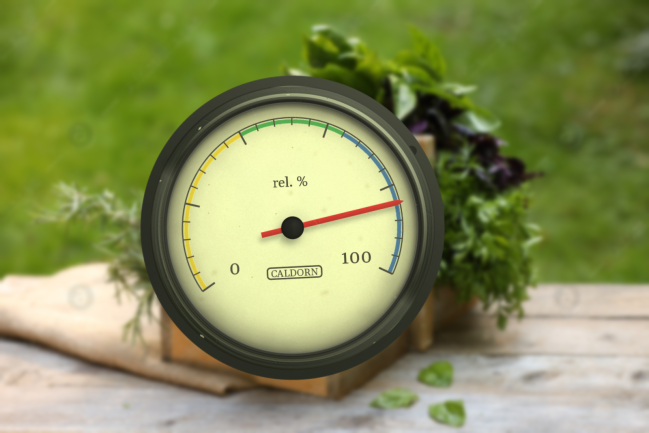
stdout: {"value": 84, "unit": "%"}
